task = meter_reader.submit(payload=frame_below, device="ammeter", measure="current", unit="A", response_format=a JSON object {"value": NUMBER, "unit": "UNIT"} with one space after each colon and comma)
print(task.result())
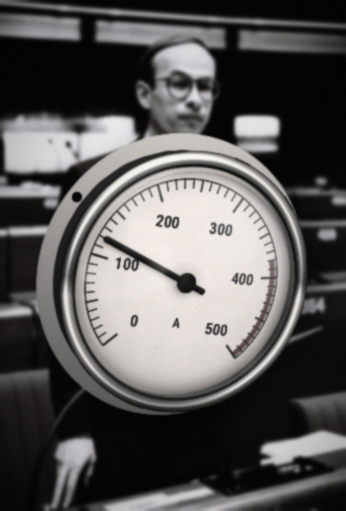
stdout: {"value": 120, "unit": "A"}
